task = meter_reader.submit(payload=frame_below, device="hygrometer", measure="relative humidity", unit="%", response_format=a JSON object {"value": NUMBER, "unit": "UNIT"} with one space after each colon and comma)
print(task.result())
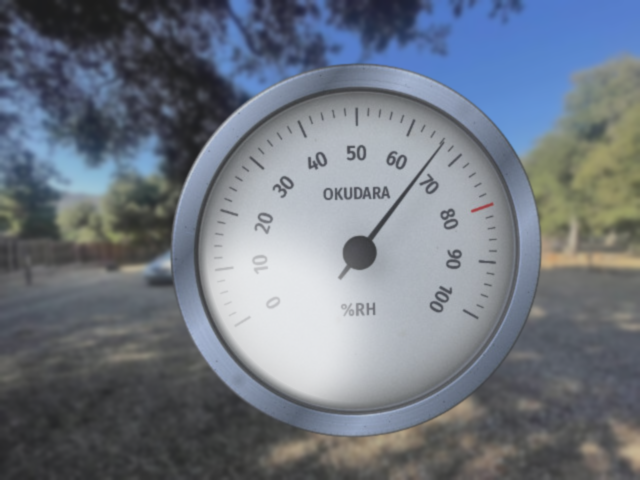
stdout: {"value": 66, "unit": "%"}
